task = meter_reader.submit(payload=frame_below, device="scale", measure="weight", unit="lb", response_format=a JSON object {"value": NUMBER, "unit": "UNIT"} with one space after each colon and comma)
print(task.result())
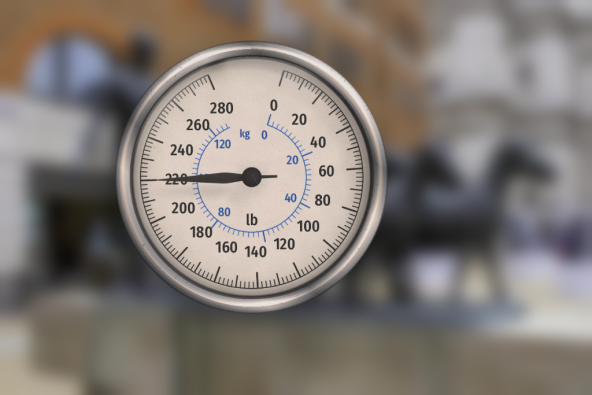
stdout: {"value": 220, "unit": "lb"}
